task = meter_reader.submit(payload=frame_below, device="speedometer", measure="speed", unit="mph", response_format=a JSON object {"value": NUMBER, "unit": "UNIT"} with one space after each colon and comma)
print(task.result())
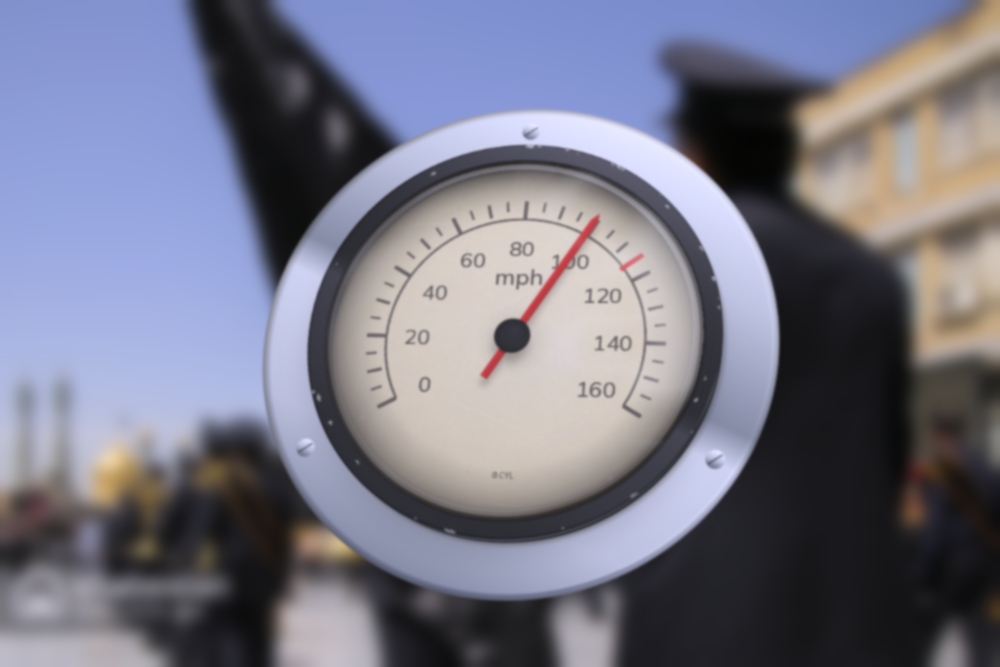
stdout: {"value": 100, "unit": "mph"}
